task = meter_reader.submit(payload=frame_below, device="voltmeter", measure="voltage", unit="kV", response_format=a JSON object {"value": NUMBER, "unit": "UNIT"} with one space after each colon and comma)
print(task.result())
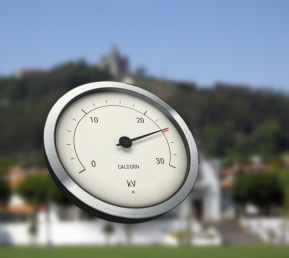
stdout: {"value": 24, "unit": "kV"}
